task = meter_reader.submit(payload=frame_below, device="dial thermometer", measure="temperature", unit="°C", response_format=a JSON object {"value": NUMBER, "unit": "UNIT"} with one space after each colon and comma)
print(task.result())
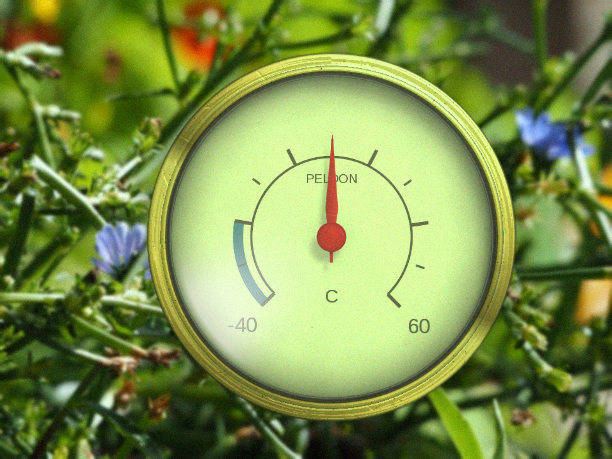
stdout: {"value": 10, "unit": "°C"}
